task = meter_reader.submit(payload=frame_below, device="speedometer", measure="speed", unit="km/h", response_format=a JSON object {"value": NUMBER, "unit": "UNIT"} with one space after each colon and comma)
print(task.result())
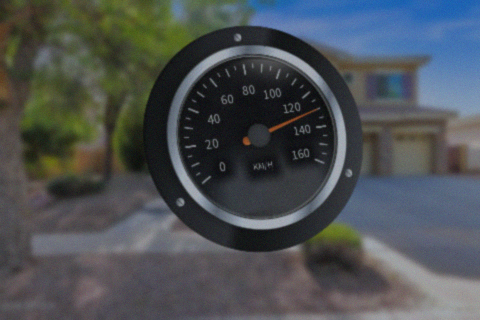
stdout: {"value": 130, "unit": "km/h"}
